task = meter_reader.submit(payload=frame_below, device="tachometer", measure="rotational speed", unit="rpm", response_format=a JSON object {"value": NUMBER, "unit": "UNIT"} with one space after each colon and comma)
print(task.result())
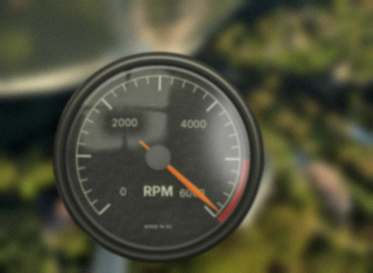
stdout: {"value": 5900, "unit": "rpm"}
